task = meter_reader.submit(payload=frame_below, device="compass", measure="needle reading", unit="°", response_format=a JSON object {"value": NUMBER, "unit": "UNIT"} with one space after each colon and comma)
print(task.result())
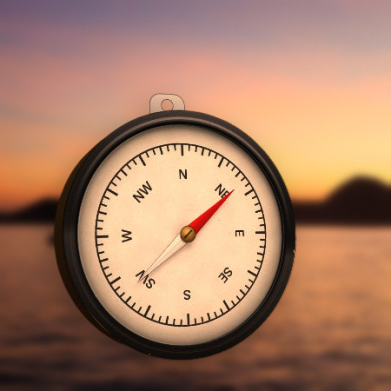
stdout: {"value": 50, "unit": "°"}
